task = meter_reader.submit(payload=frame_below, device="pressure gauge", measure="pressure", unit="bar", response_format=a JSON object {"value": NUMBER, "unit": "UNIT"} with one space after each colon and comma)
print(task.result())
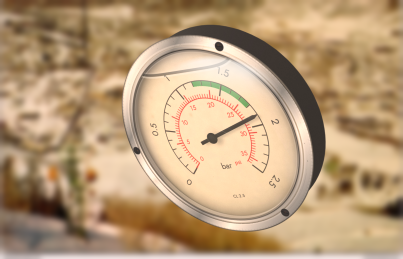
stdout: {"value": 1.9, "unit": "bar"}
